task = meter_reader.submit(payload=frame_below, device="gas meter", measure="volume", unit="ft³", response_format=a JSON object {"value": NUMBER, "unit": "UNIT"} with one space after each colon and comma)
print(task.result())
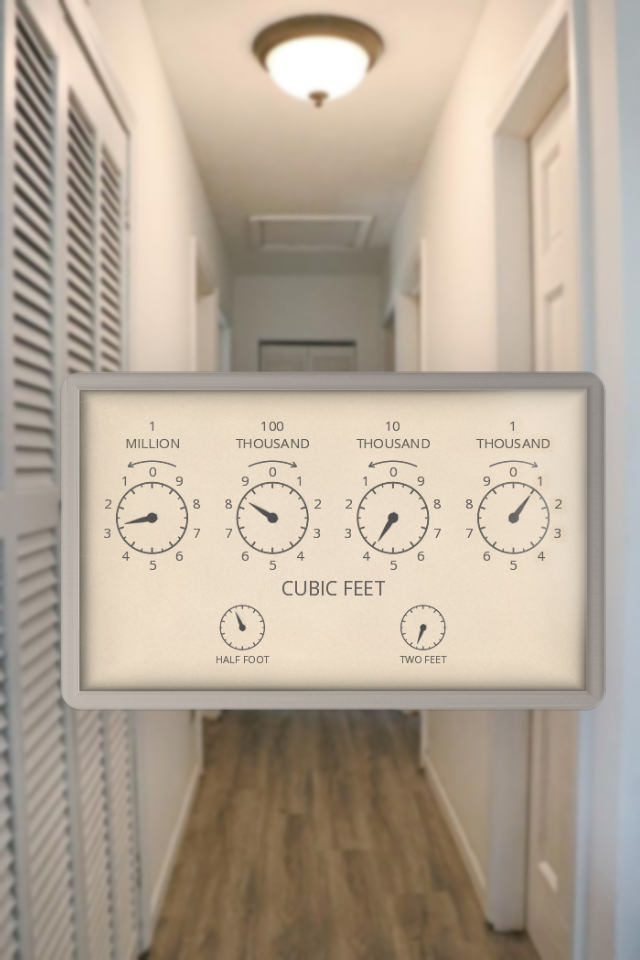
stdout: {"value": 284100, "unit": "ft³"}
